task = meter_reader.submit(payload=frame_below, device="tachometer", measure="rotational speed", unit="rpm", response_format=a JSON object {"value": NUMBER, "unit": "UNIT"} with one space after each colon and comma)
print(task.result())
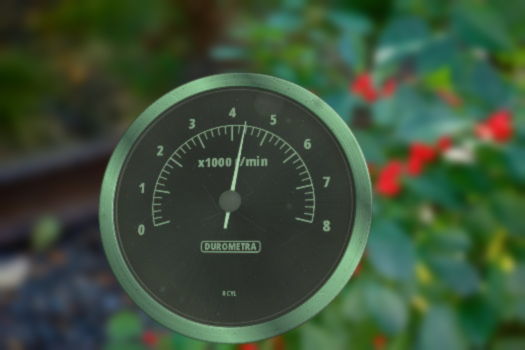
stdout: {"value": 4400, "unit": "rpm"}
